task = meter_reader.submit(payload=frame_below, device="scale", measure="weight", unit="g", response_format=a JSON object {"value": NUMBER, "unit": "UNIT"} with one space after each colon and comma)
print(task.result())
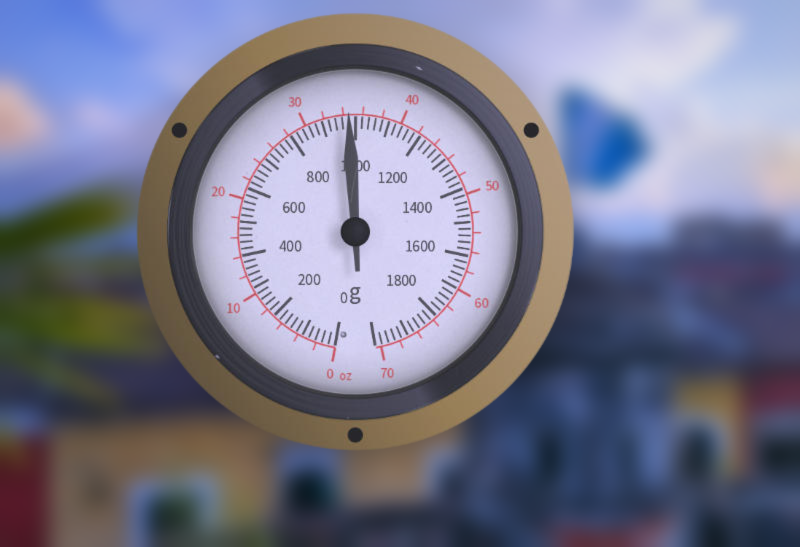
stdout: {"value": 980, "unit": "g"}
